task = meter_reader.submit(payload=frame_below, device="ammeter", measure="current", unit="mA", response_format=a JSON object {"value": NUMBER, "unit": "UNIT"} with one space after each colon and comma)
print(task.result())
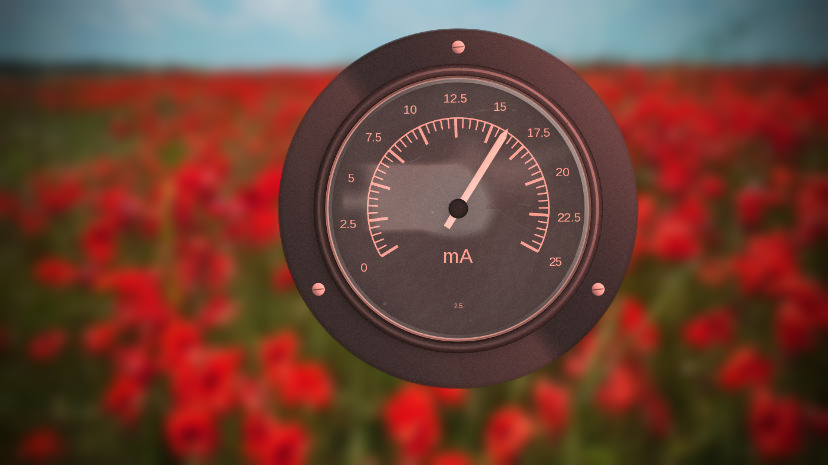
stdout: {"value": 16, "unit": "mA"}
